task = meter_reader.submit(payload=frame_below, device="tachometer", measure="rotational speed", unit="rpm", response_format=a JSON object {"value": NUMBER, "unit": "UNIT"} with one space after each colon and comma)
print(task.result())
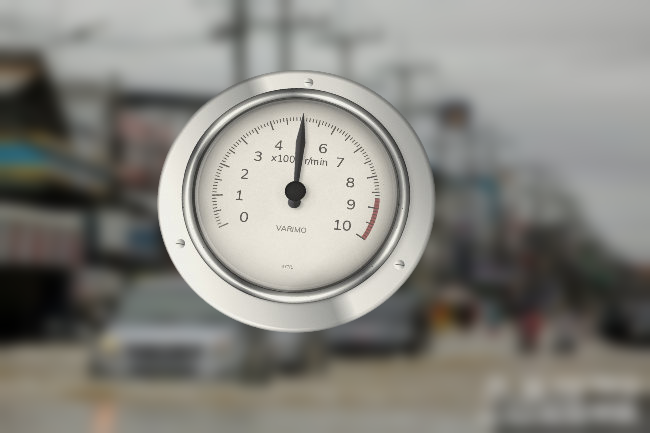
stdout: {"value": 5000, "unit": "rpm"}
